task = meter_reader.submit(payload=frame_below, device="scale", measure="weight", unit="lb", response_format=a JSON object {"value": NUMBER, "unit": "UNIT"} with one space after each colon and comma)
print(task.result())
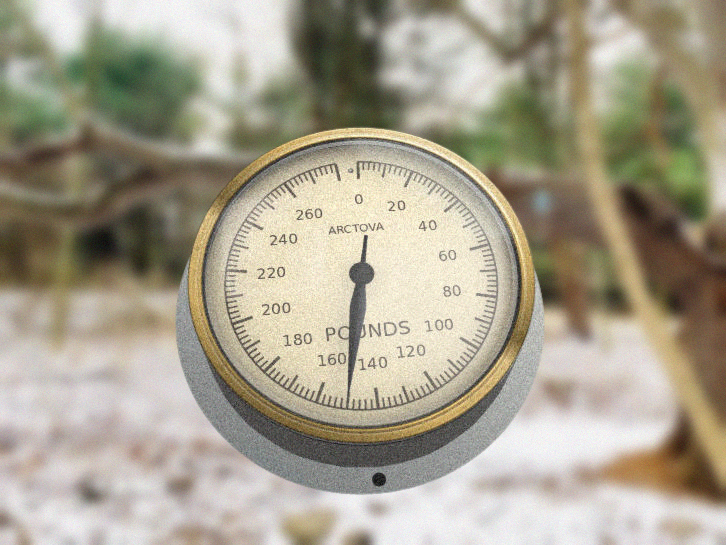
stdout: {"value": 150, "unit": "lb"}
